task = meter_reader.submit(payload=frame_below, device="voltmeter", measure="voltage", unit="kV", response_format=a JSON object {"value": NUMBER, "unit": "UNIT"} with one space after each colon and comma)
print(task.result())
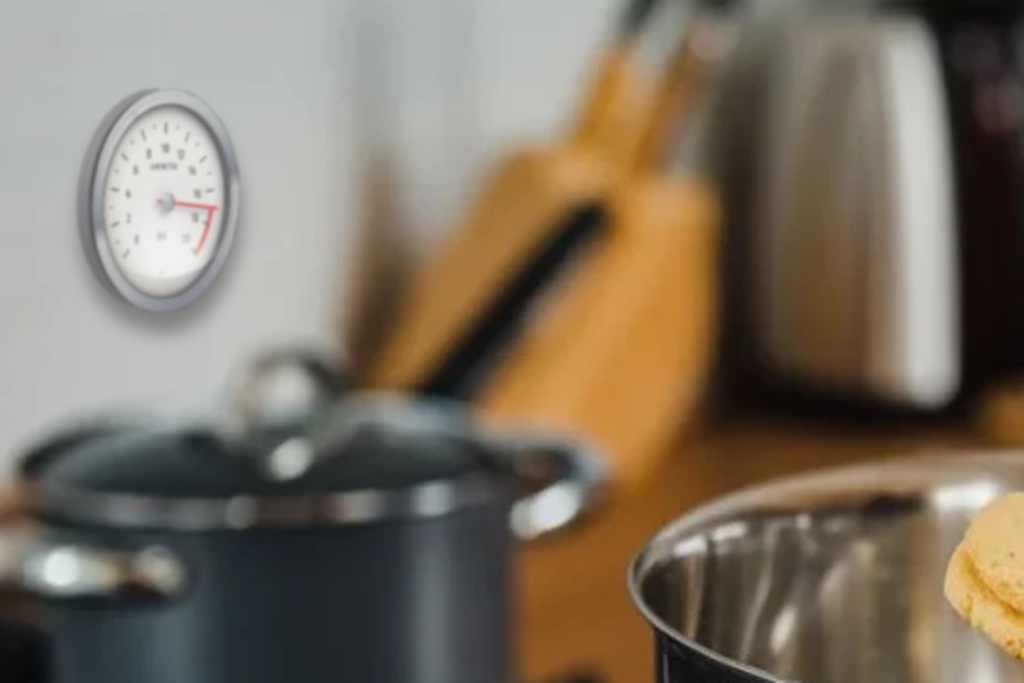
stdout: {"value": 17, "unit": "kV"}
